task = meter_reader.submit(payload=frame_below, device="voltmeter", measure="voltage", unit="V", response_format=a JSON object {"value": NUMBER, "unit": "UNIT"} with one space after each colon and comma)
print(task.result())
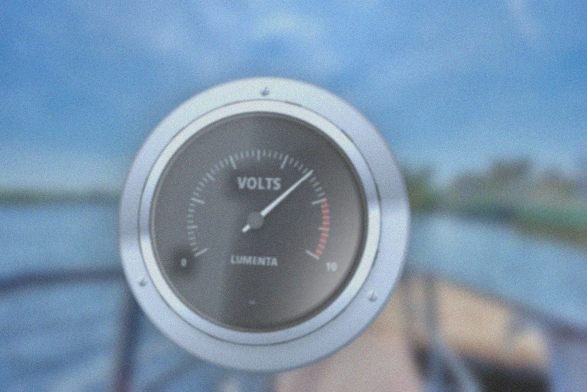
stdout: {"value": 7, "unit": "V"}
